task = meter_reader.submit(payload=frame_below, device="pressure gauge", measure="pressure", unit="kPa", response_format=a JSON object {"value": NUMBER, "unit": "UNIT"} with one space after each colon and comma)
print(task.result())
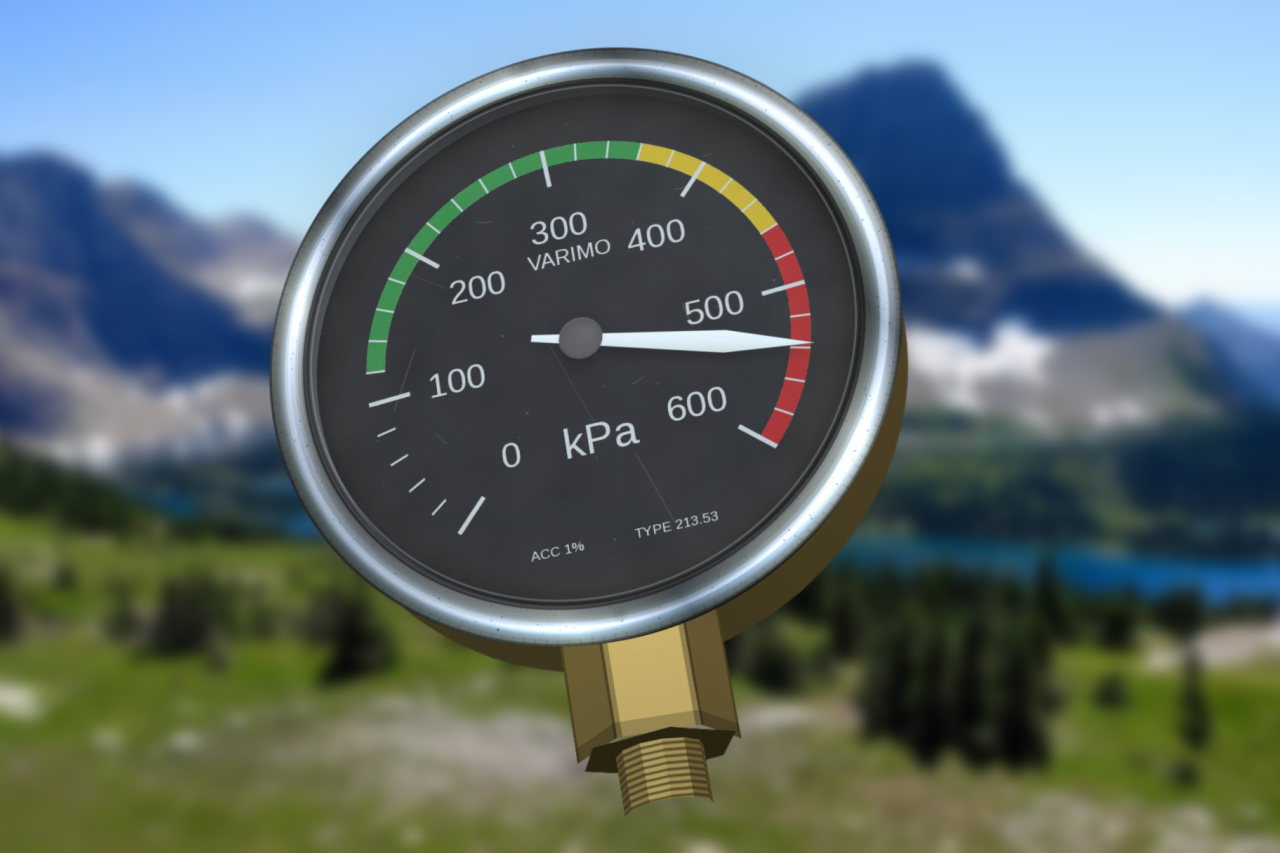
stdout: {"value": 540, "unit": "kPa"}
